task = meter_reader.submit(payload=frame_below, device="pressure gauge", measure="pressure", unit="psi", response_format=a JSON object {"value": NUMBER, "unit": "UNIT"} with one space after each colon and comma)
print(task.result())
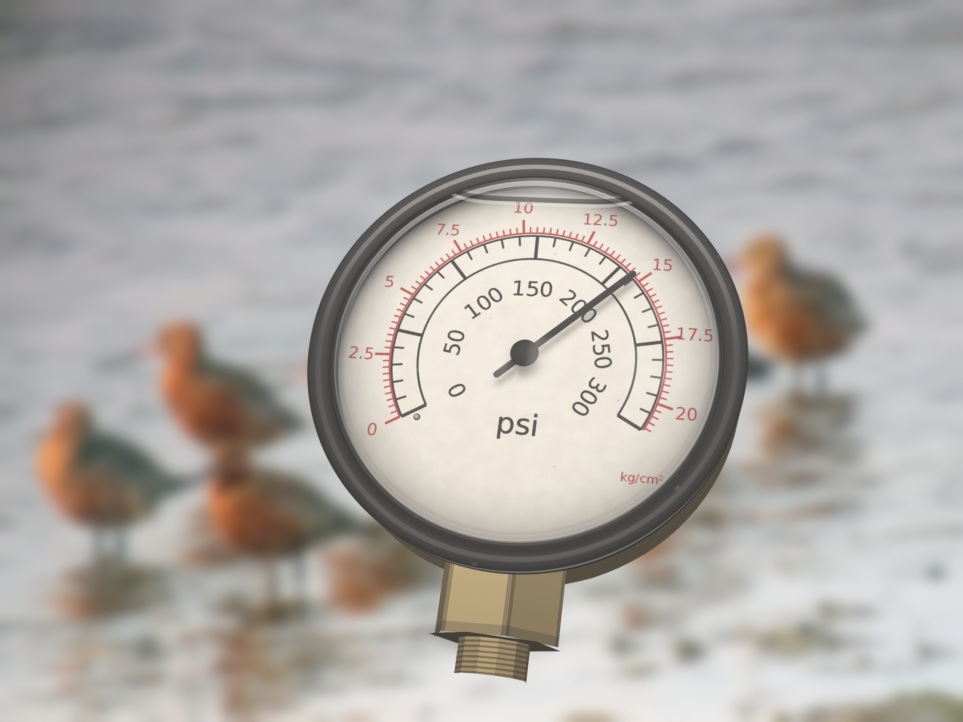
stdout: {"value": 210, "unit": "psi"}
